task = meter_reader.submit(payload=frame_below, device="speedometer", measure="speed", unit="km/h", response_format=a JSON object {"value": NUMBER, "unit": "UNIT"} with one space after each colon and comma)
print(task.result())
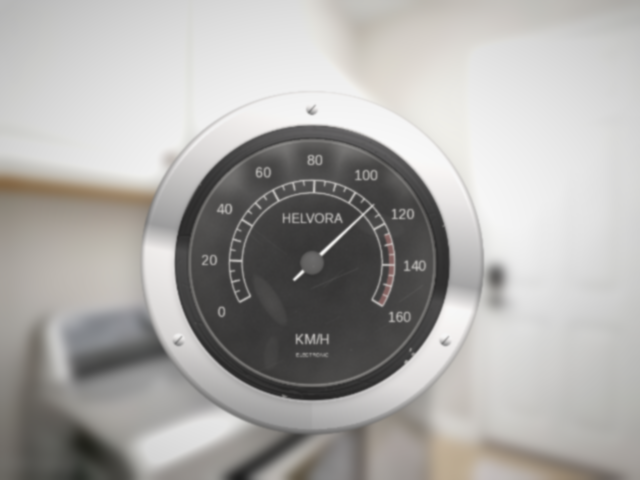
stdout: {"value": 110, "unit": "km/h"}
